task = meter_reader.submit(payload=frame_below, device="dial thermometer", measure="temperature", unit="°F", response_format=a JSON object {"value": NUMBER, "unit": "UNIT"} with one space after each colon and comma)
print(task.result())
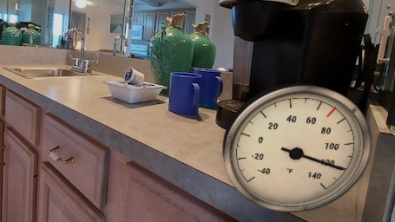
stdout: {"value": 120, "unit": "°F"}
